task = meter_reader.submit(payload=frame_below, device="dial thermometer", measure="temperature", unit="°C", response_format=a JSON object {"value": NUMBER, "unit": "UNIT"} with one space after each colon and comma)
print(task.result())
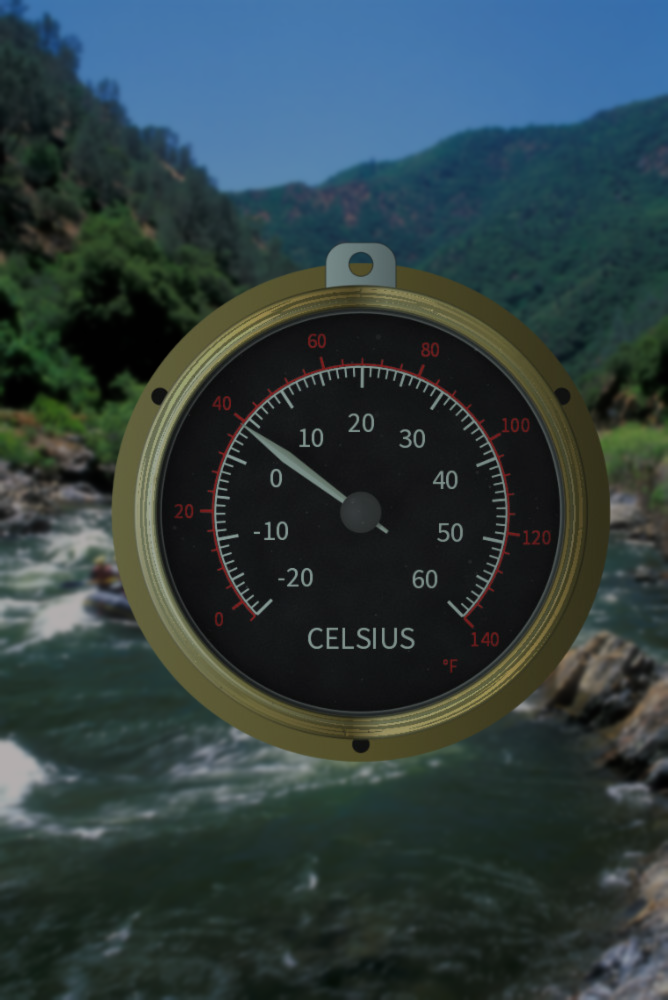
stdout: {"value": 4, "unit": "°C"}
